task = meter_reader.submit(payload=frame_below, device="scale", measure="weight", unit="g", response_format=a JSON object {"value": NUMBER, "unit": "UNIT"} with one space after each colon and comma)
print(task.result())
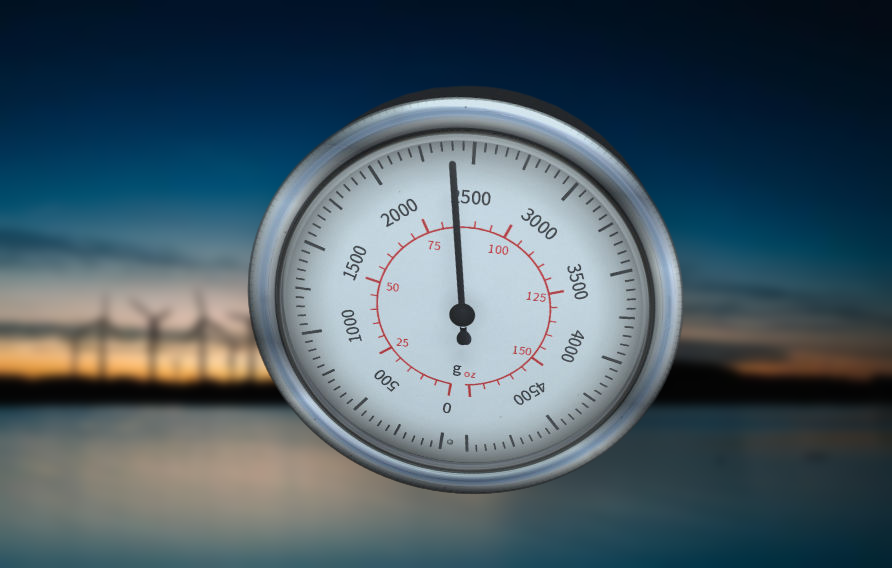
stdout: {"value": 2400, "unit": "g"}
